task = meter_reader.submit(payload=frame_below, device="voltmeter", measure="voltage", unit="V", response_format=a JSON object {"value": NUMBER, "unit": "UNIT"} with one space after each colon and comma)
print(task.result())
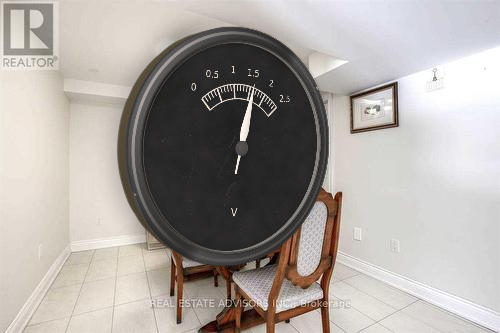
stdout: {"value": 1.5, "unit": "V"}
